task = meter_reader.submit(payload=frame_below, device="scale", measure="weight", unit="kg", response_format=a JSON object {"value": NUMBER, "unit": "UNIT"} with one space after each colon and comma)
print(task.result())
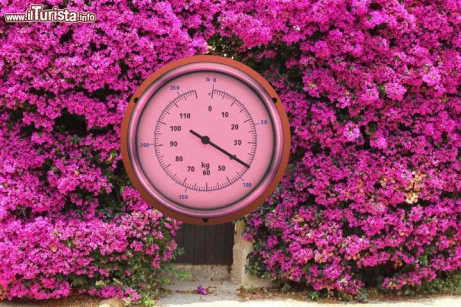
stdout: {"value": 40, "unit": "kg"}
